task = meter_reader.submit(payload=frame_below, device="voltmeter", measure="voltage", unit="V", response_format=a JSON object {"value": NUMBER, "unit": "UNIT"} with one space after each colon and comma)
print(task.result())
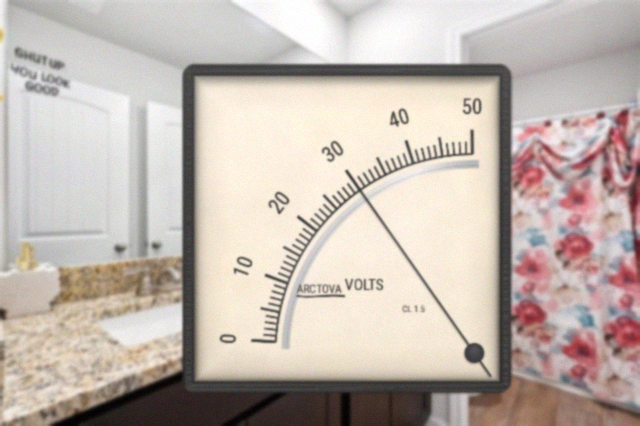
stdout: {"value": 30, "unit": "V"}
